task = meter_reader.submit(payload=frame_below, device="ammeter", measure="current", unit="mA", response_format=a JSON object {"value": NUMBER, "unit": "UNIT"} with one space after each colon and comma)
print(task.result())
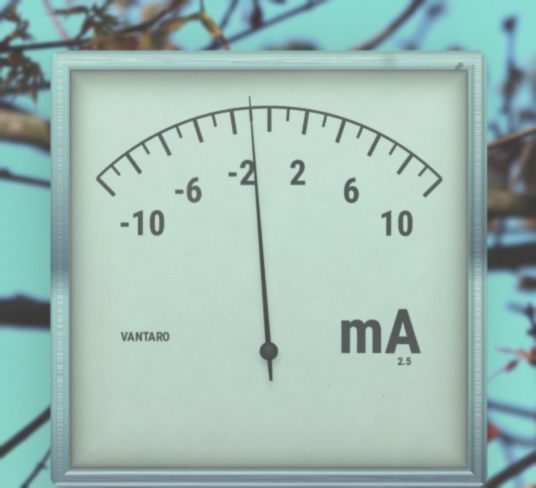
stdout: {"value": -1, "unit": "mA"}
